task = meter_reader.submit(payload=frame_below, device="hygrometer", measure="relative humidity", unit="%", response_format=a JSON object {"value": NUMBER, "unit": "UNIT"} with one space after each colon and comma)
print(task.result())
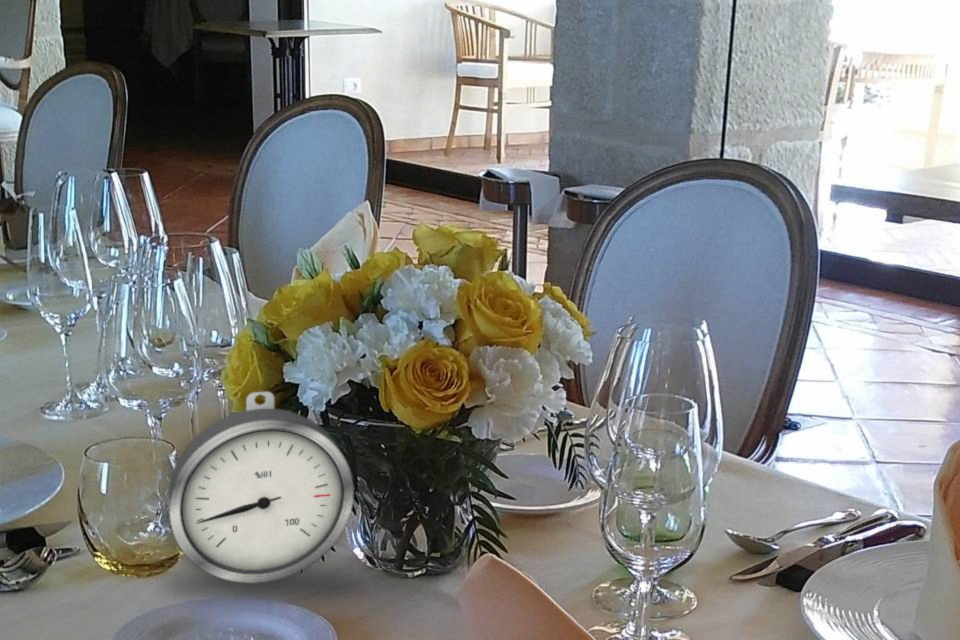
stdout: {"value": 12, "unit": "%"}
